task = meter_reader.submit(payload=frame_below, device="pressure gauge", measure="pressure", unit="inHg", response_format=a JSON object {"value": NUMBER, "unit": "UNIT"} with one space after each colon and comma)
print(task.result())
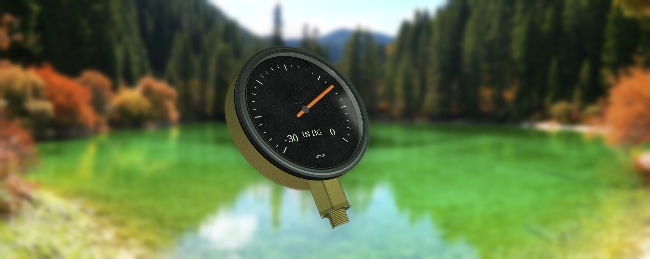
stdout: {"value": -8, "unit": "inHg"}
